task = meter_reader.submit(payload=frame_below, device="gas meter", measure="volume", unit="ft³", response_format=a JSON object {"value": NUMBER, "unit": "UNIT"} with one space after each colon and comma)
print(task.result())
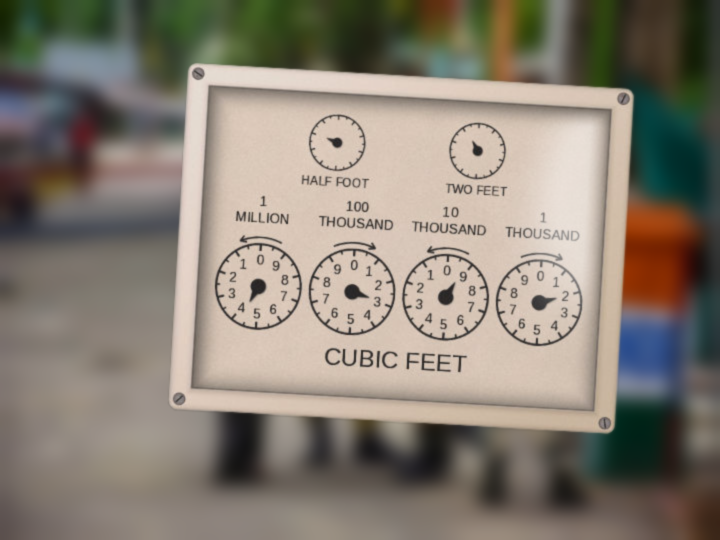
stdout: {"value": 429200, "unit": "ft³"}
